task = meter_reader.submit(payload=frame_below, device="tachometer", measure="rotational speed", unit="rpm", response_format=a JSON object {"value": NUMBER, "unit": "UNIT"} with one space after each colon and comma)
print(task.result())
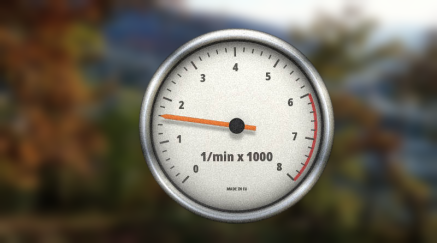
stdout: {"value": 1600, "unit": "rpm"}
